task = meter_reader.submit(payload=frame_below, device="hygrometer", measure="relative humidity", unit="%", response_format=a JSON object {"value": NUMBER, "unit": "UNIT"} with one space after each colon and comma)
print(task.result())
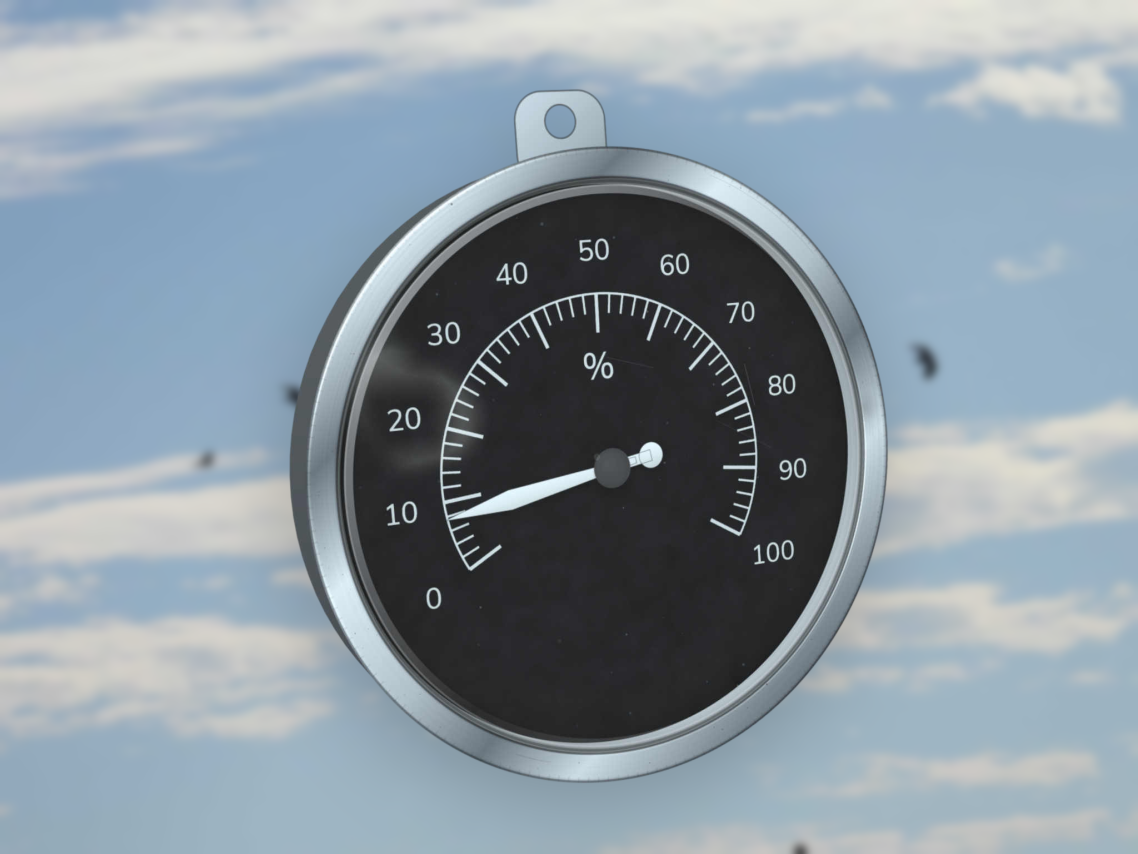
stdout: {"value": 8, "unit": "%"}
